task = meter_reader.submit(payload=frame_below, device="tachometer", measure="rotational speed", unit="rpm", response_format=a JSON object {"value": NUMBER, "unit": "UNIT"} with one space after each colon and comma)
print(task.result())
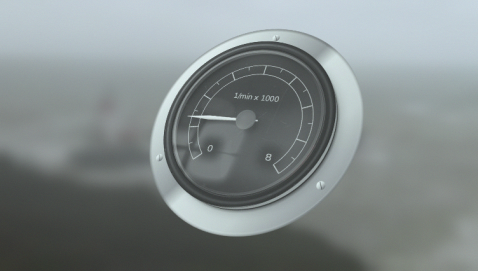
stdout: {"value": 1250, "unit": "rpm"}
